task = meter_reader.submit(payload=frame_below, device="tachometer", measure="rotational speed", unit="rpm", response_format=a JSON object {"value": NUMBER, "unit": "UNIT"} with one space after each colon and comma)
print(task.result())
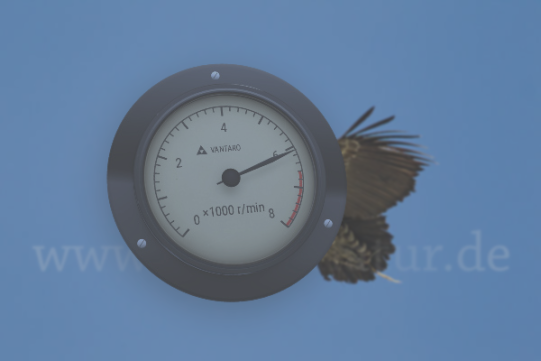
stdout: {"value": 6100, "unit": "rpm"}
